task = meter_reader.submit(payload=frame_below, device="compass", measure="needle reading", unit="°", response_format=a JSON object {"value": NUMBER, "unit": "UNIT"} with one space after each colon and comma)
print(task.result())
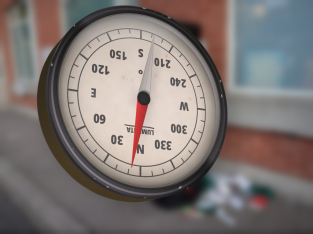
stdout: {"value": 10, "unit": "°"}
